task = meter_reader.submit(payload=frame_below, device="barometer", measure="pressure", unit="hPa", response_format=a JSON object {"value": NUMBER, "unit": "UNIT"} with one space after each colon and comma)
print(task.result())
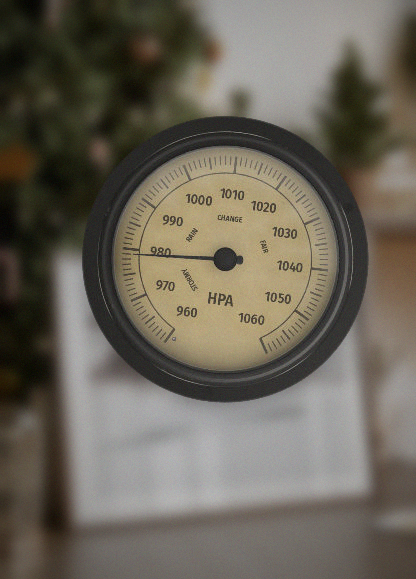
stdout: {"value": 979, "unit": "hPa"}
